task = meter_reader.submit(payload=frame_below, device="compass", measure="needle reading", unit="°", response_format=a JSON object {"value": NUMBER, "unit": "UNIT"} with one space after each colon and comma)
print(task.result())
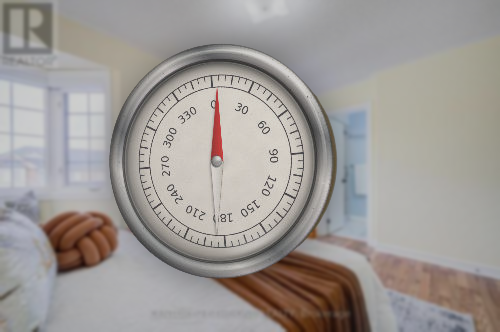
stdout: {"value": 5, "unit": "°"}
